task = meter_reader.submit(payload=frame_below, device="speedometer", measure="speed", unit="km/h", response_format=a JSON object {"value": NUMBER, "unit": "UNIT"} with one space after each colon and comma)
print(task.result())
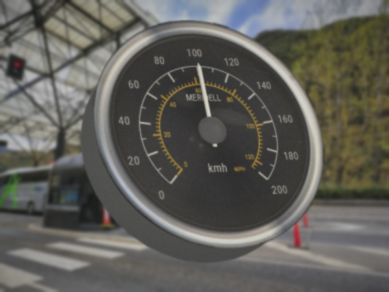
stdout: {"value": 100, "unit": "km/h"}
